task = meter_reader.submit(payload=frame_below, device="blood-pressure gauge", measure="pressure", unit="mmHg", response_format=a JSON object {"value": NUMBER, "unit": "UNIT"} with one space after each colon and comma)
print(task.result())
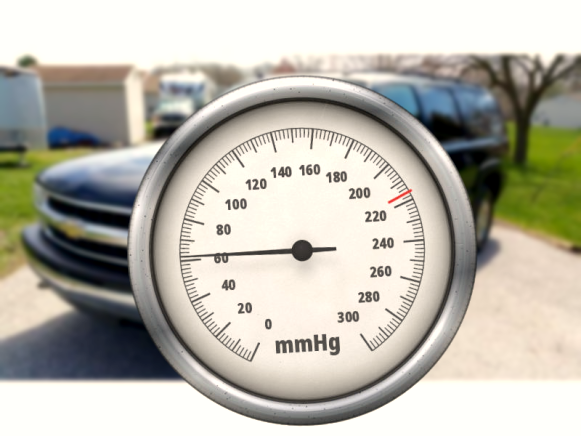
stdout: {"value": 62, "unit": "mmHg"}
